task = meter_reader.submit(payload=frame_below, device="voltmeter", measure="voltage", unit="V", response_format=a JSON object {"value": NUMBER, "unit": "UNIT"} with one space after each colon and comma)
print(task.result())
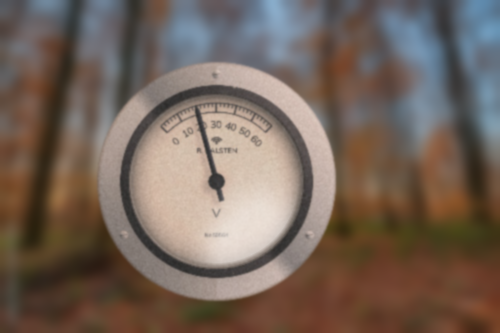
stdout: {"value": 20, "unit": "V"}
